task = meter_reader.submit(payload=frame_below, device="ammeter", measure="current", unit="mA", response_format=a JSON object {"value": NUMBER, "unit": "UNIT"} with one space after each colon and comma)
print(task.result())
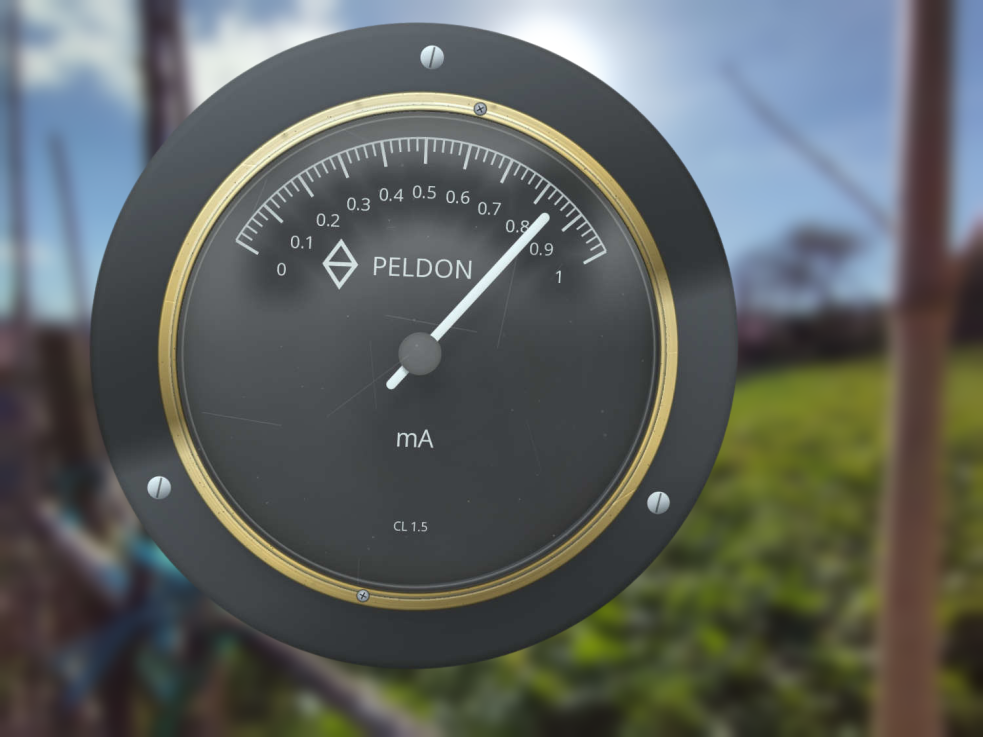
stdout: {"value": 0.84, "unit": "mA"}
